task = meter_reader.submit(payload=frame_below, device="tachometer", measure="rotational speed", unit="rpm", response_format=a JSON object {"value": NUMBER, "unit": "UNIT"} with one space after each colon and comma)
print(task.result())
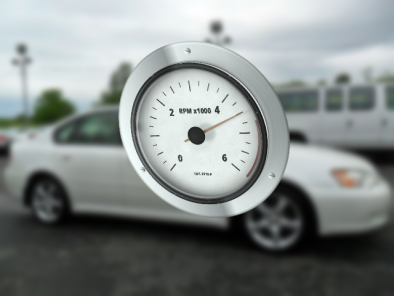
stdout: {"value": 4500, "unit": "rpm"}
